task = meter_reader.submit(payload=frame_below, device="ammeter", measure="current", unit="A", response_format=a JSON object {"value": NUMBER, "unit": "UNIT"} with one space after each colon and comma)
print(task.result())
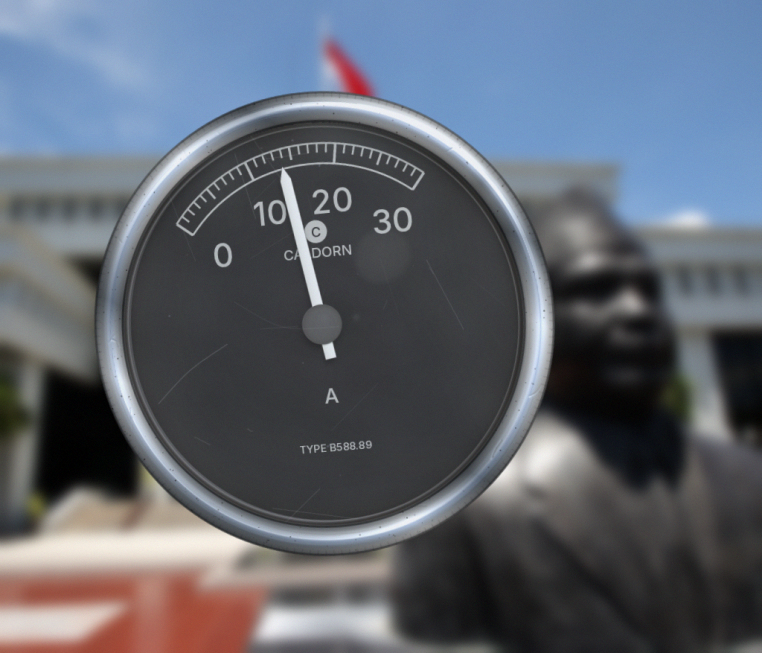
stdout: {"value": 14, "unit": "A"}
